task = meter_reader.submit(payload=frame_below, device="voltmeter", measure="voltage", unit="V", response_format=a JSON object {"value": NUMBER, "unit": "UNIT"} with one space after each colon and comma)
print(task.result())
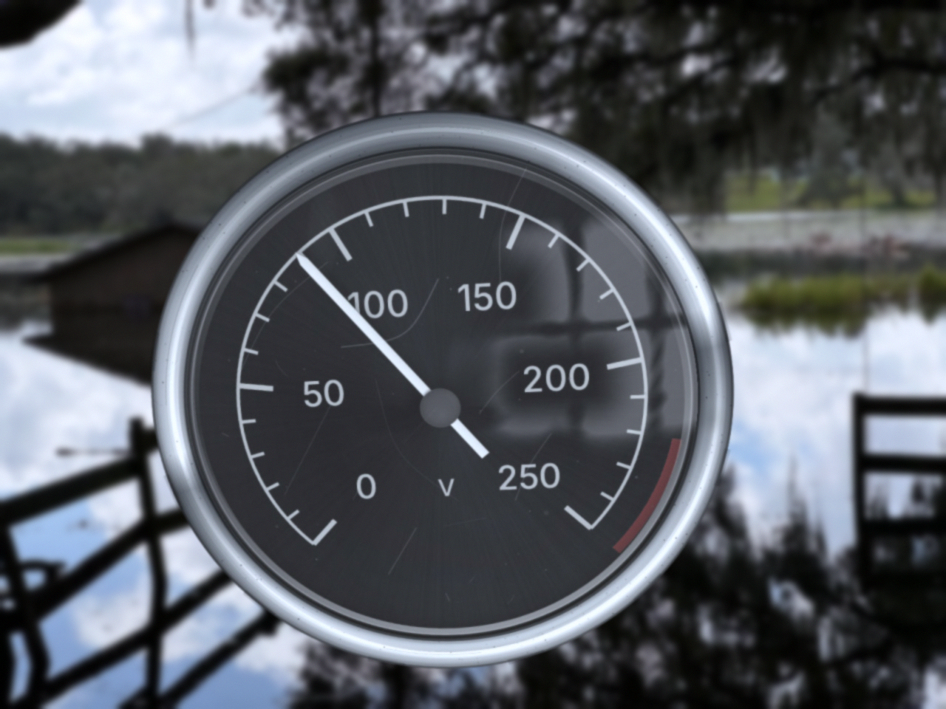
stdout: {"value": 90, "unit": "V"}
